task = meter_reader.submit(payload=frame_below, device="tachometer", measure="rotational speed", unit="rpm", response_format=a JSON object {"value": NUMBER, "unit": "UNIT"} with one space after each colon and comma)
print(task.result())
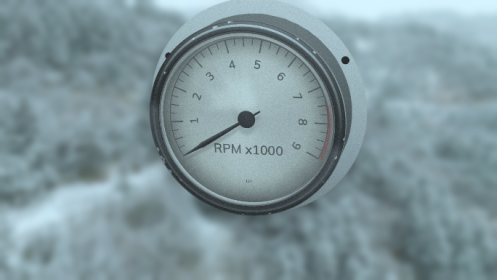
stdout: {"value": 0, "unit": "rpm"}
